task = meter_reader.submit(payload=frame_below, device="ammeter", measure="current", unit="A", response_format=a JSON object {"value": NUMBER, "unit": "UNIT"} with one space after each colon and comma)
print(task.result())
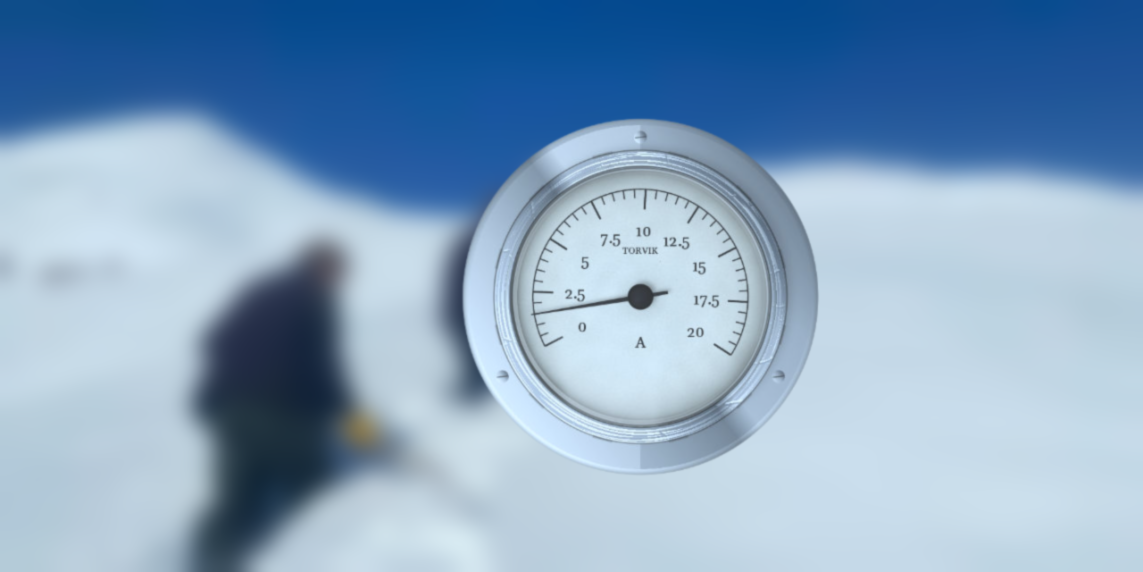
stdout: {"value": 1.5, "unit": "A"}
